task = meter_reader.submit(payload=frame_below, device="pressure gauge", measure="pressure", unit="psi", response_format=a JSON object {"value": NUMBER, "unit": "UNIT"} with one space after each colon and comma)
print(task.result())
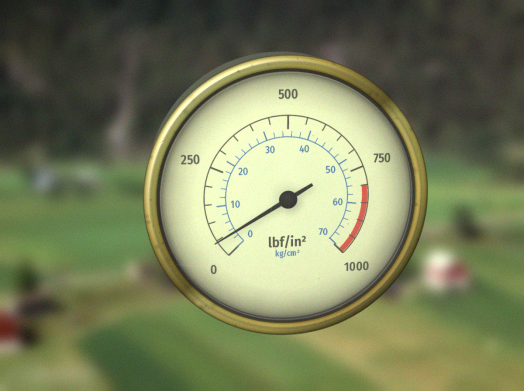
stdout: {"value": 50, "unit": "psi"}
